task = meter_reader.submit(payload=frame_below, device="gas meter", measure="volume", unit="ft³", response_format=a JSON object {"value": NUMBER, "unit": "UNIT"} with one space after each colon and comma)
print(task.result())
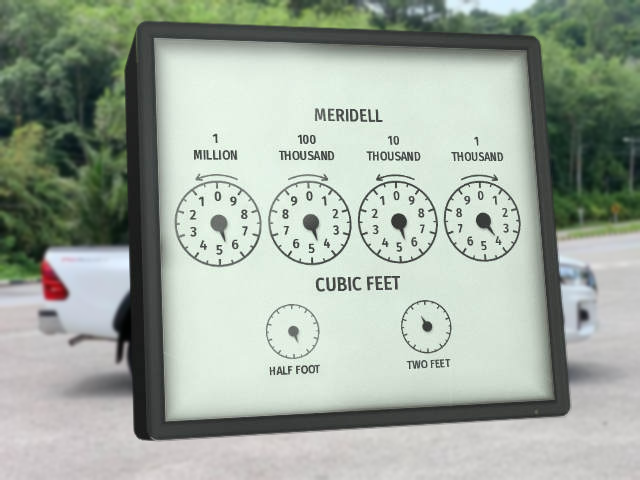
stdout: {"value": 545400, "unit": "ft³"}
